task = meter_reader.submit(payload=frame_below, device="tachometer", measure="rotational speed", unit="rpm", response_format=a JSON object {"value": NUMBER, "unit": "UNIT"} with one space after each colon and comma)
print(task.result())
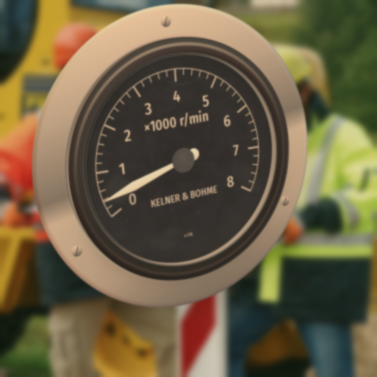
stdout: {"value": 400, "unit": "rpm"}
